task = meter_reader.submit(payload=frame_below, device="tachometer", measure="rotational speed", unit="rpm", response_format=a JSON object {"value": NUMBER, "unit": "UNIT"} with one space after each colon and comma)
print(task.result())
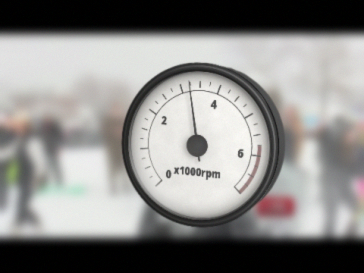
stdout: {"value": 3250, "unit": "rpm"}
